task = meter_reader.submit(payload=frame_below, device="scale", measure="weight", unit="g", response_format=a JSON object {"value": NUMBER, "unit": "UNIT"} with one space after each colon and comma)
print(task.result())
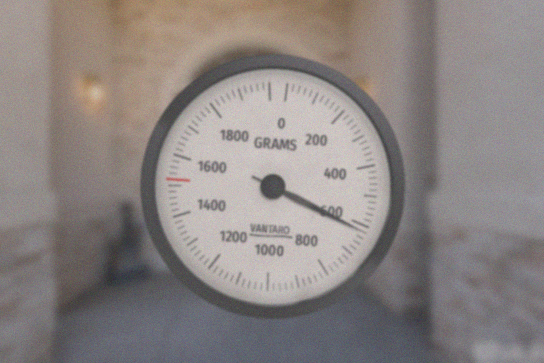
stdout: {"value": 620, "unit": "g"}
